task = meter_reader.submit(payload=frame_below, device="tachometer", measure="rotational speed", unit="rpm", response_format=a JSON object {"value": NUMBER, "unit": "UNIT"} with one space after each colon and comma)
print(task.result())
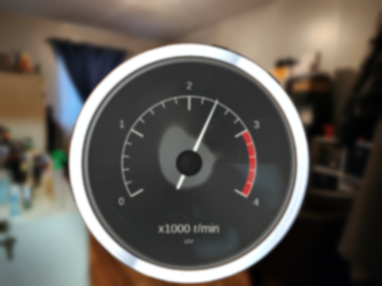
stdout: {"value": 2400, "unit": "rpm"}
